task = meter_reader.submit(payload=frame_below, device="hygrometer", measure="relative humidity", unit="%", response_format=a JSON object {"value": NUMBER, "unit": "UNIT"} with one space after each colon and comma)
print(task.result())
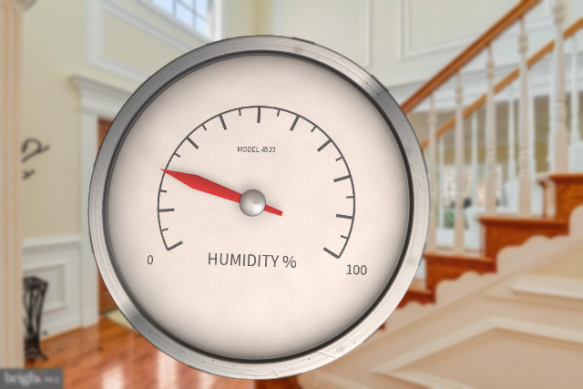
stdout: {"value": 20, "unit": "%"}
